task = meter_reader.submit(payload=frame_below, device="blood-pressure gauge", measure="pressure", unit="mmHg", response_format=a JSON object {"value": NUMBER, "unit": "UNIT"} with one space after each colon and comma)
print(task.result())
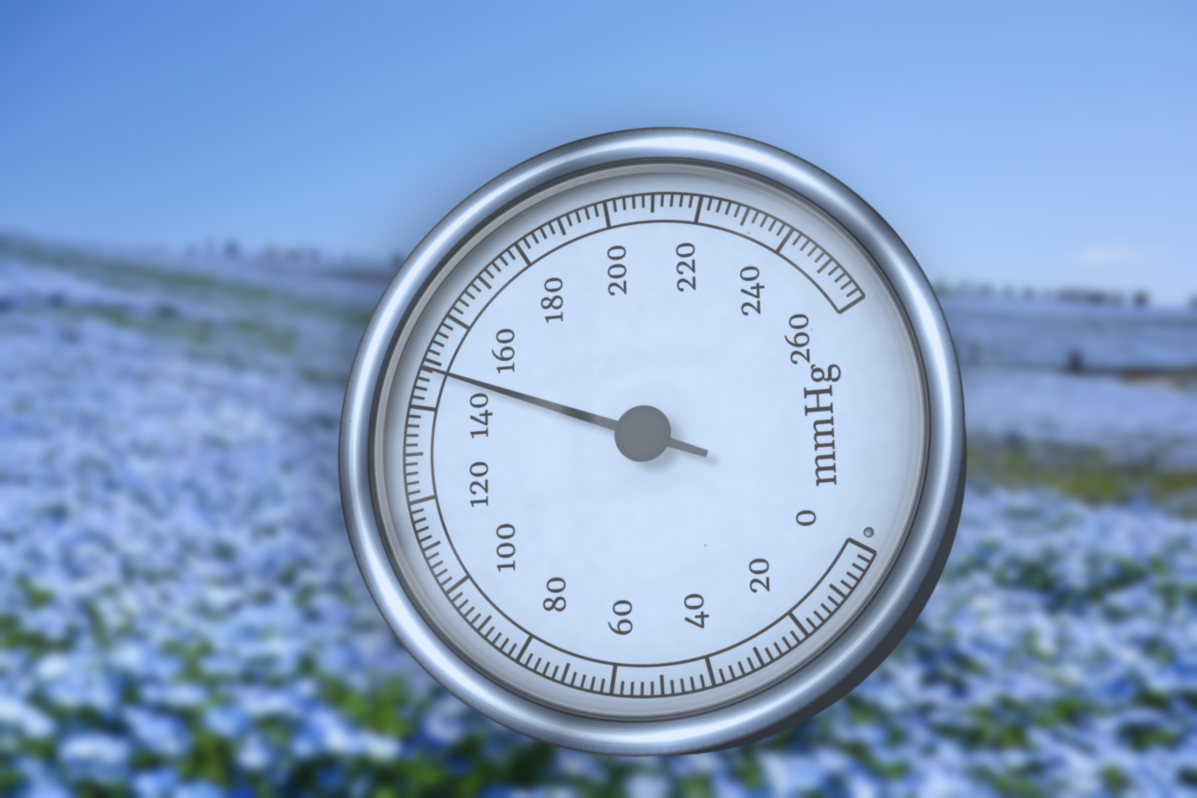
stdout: {"value": 148, "unit": "mmHg"}
